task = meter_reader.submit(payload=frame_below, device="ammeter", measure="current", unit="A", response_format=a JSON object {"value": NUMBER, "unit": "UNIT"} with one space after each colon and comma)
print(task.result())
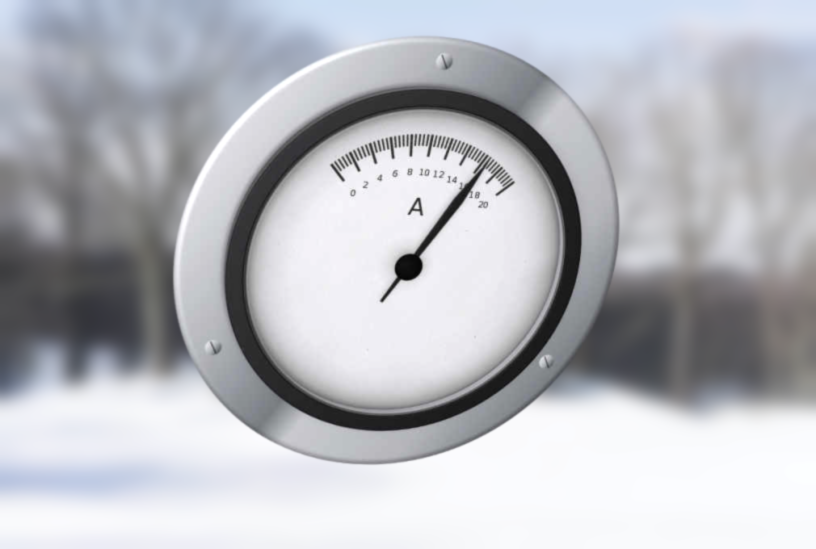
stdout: {"value": 16, "unit": "A"}
